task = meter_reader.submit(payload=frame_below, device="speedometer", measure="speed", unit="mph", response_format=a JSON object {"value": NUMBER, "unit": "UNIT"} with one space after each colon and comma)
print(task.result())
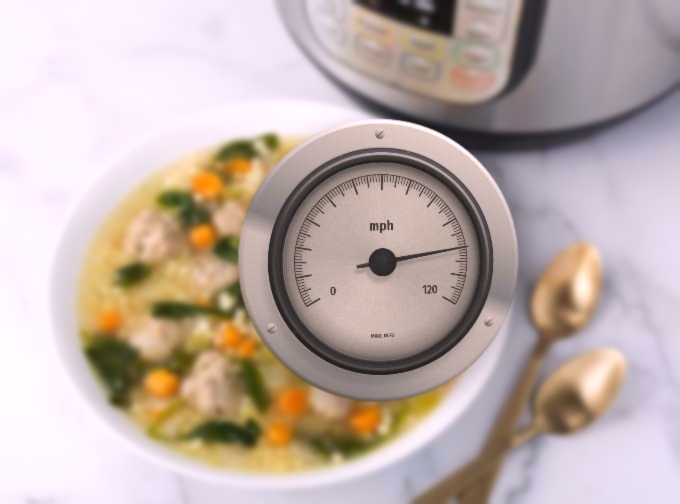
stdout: {"value": 100, "unit": "mph"}
